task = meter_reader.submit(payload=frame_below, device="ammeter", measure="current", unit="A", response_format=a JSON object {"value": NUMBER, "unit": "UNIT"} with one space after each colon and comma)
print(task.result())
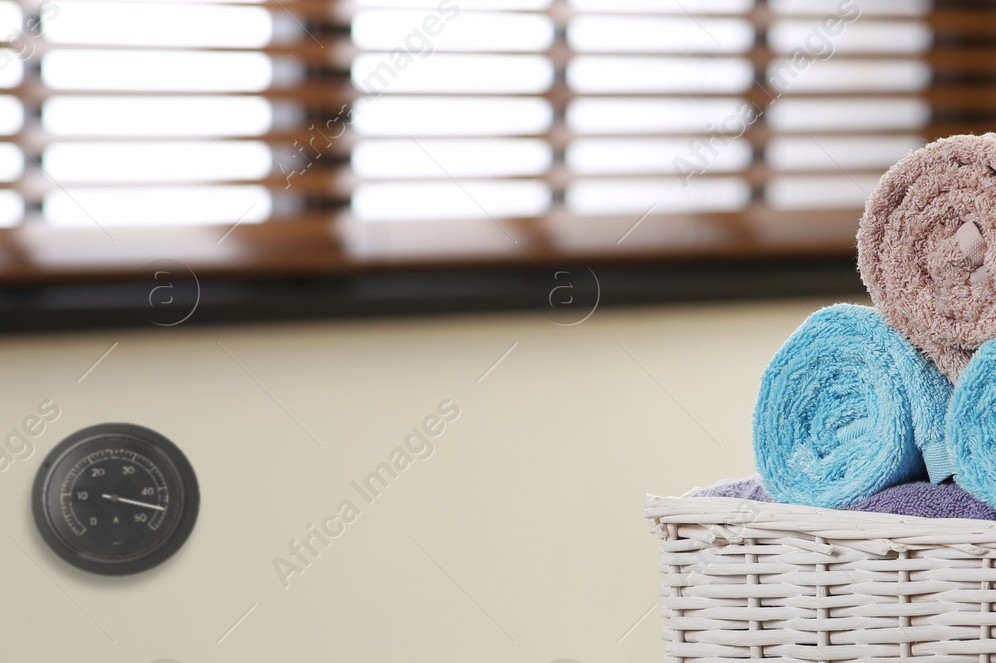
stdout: {"value": 45, "unit": "A"}
